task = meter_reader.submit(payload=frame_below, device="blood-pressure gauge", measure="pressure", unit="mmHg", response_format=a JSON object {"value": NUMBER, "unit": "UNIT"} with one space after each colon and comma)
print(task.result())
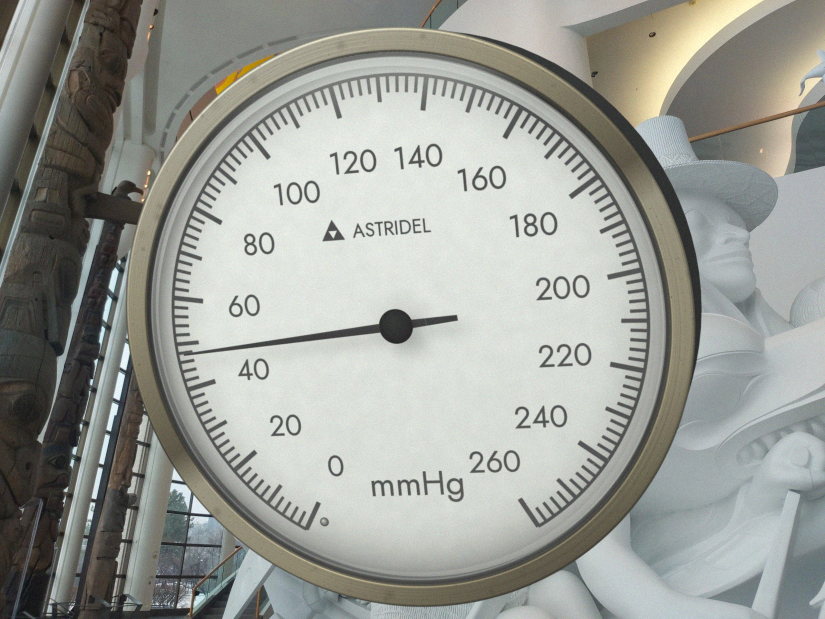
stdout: {"value": 48, "unit": "mmHg"}
